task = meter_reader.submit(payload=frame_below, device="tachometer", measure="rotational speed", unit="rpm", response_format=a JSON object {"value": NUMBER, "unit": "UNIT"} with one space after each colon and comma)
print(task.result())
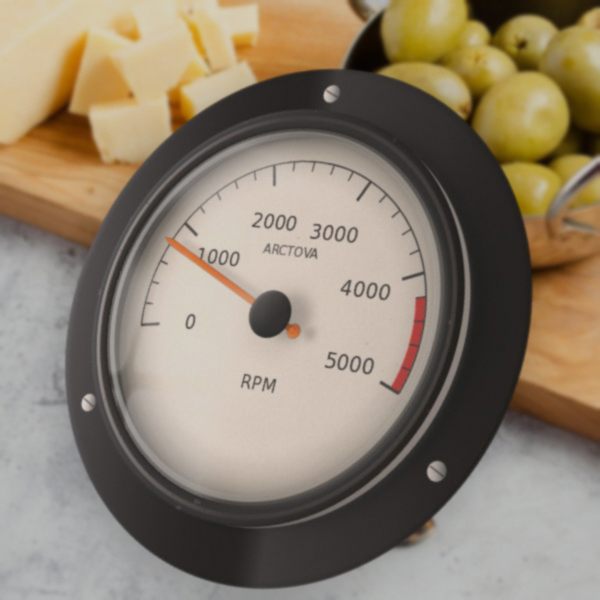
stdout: {"value": 800, "unit": "rpm"}
